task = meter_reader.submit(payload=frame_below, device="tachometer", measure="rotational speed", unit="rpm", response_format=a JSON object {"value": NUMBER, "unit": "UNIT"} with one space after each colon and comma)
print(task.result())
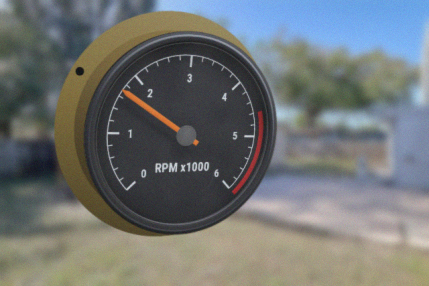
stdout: {"value": 1700, "unit": "rpm"}
